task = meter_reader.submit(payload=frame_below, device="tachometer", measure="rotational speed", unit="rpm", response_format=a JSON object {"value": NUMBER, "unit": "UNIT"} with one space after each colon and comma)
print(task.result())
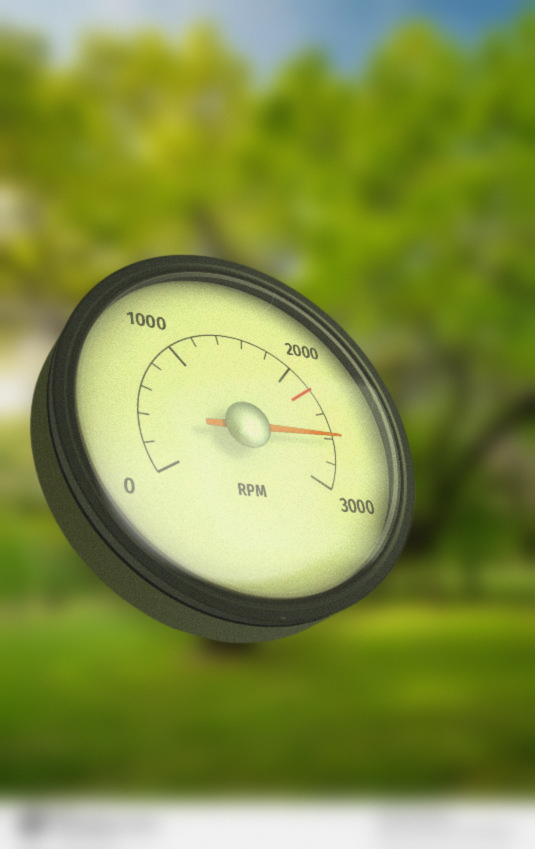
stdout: {"value": 2600, "unit": "rpm"}
